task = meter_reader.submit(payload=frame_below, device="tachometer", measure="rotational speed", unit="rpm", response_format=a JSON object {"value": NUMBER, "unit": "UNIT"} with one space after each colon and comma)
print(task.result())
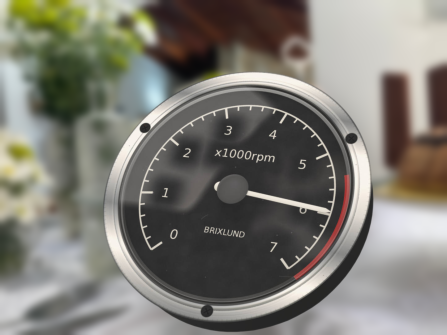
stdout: {"value": 6000, "unit": "rpm"}
